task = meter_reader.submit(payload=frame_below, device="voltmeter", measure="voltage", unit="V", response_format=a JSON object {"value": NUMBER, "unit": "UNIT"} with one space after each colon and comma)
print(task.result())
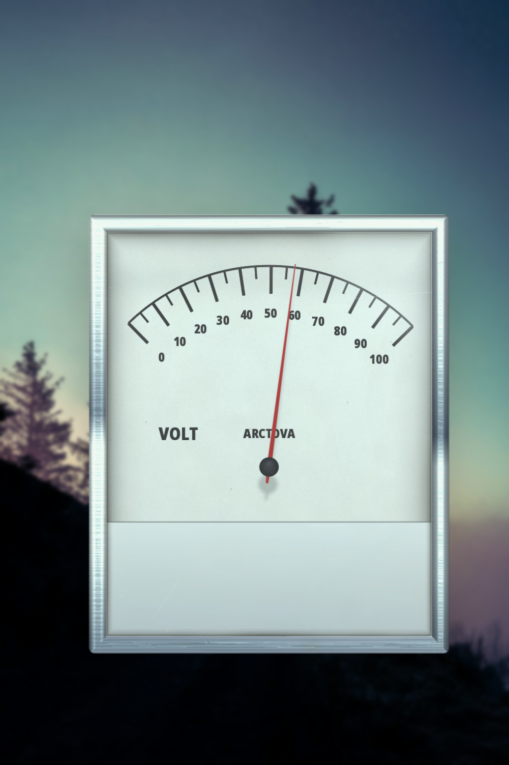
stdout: {"value": 57.5, "unit": "V"}
